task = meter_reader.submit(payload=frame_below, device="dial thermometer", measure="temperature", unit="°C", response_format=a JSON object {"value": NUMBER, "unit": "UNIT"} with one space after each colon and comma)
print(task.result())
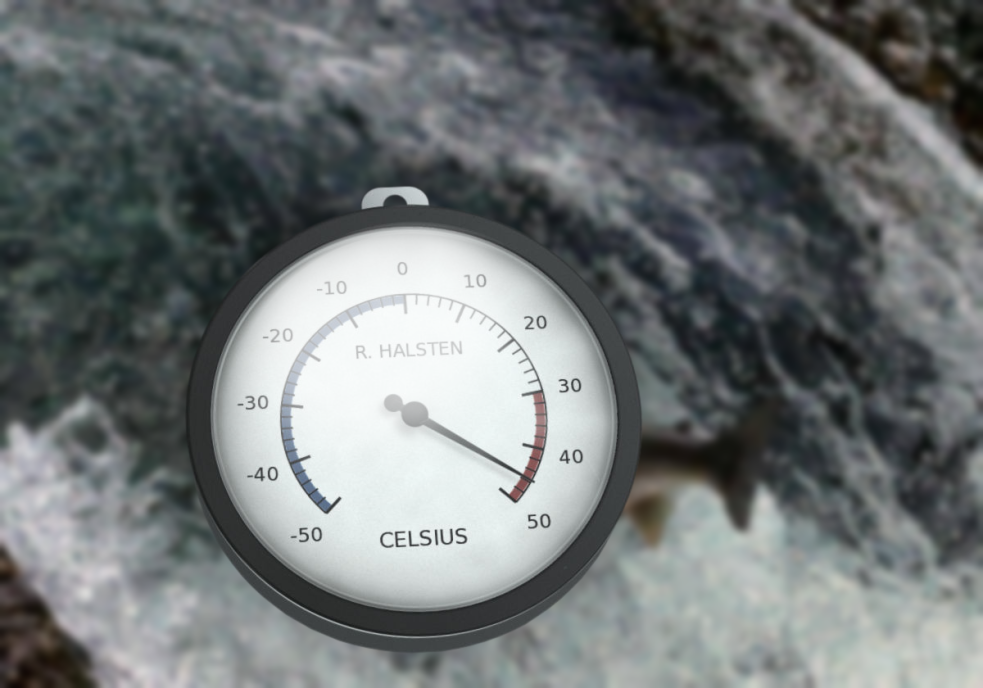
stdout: {"value": 46, "unit": "°C"}
